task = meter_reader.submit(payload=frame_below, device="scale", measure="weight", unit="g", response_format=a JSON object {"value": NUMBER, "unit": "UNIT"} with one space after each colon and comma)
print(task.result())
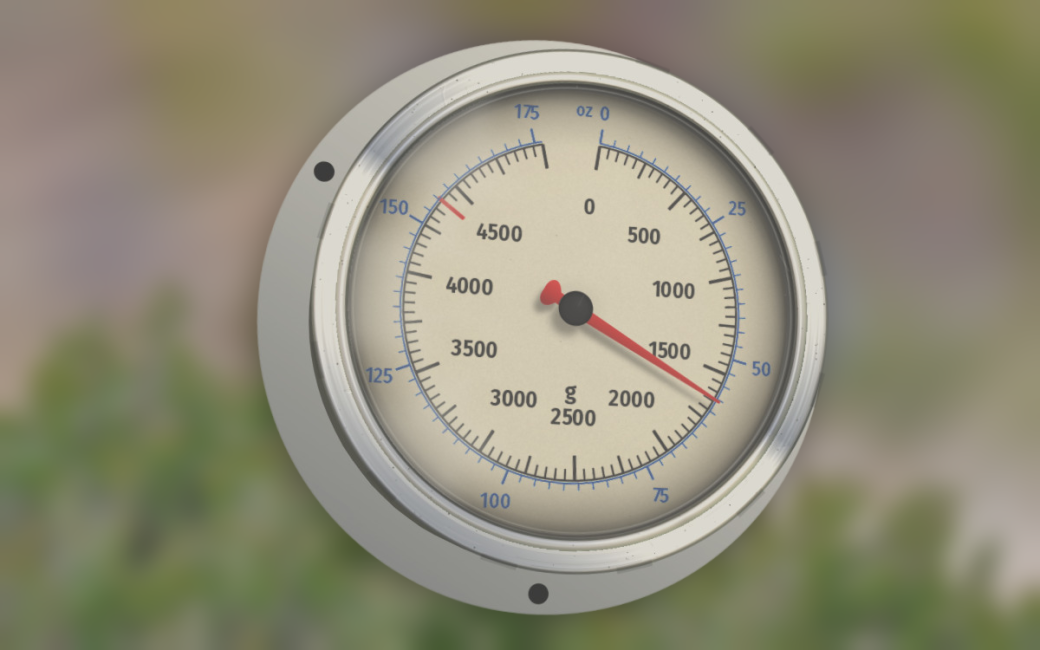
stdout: {"value": 1650, "unit": "g"}
